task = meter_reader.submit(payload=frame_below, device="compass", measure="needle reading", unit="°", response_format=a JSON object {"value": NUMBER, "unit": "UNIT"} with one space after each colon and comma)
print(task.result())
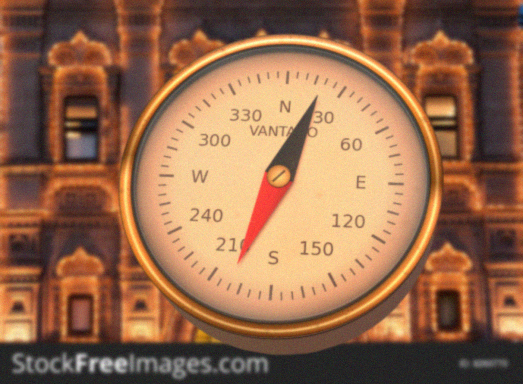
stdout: {"value": 200, "unit": "°"}
